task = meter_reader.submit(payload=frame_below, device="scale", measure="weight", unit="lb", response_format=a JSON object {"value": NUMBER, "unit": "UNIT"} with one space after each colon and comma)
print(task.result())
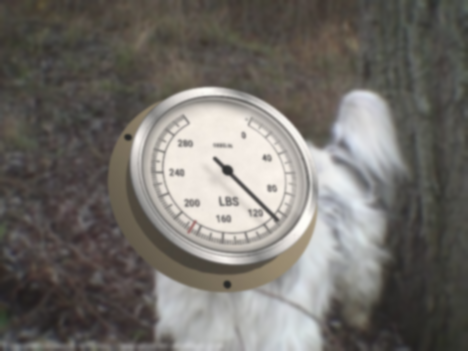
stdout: {"value": 110, "unit": "lb"}
